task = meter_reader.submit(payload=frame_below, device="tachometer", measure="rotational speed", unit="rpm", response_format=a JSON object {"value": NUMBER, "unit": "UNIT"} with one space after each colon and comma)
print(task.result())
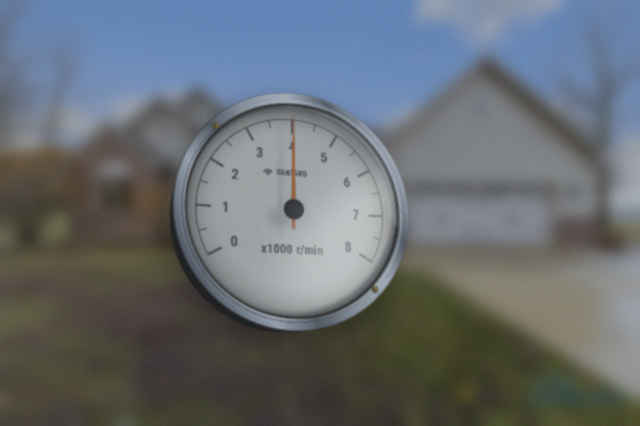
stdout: {"value": 4000, "unit": "rpm"}
